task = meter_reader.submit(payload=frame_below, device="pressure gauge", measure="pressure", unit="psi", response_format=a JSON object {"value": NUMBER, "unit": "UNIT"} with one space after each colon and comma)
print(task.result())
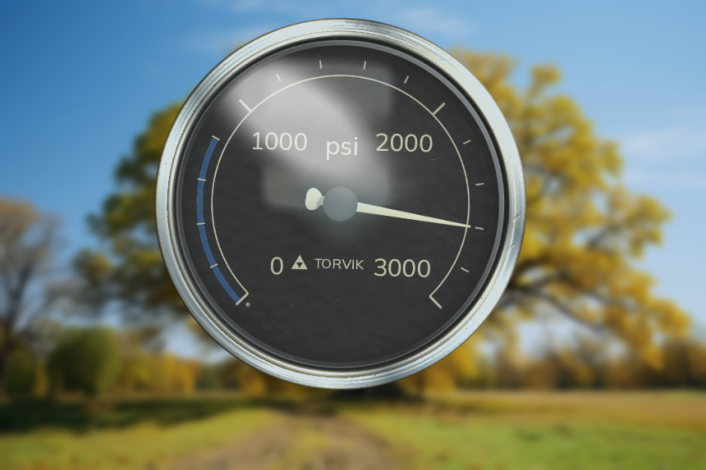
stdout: {"value": 2600, "unit": "psi"}
